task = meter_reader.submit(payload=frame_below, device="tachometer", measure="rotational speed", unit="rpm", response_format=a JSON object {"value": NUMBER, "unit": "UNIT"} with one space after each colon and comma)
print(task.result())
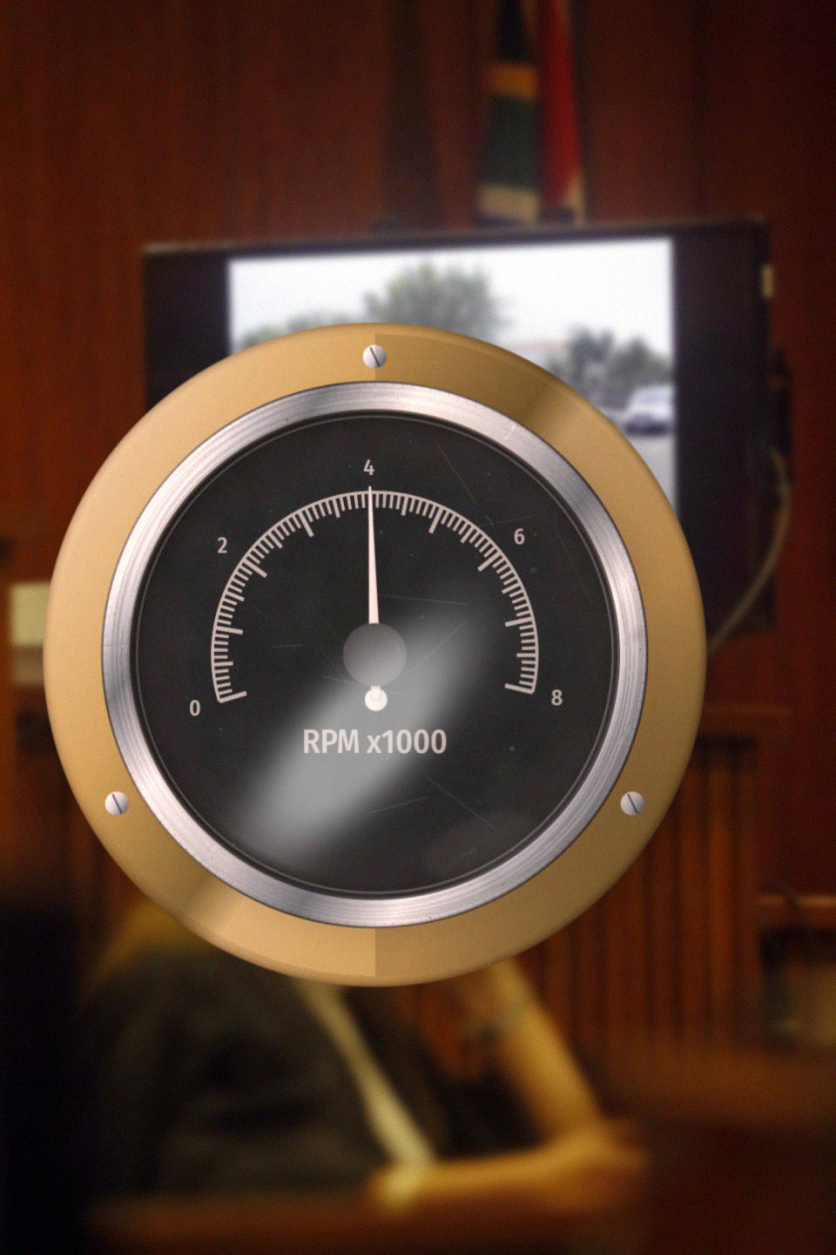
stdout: {"value": 4000, "unit": "rpm"}
